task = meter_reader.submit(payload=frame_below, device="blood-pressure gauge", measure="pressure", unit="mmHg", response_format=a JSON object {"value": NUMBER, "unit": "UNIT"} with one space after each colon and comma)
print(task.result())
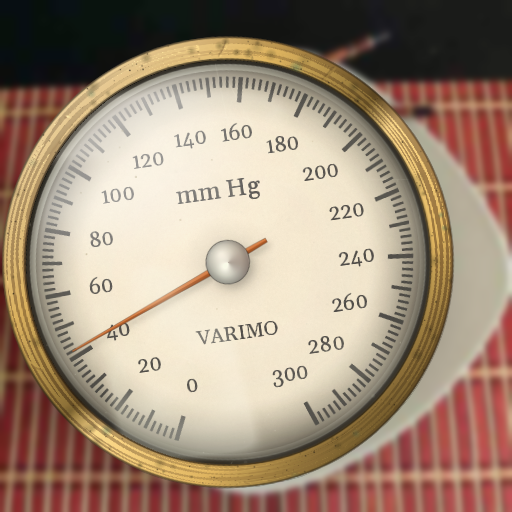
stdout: {"value": 42, "unit": "mmHg"}
